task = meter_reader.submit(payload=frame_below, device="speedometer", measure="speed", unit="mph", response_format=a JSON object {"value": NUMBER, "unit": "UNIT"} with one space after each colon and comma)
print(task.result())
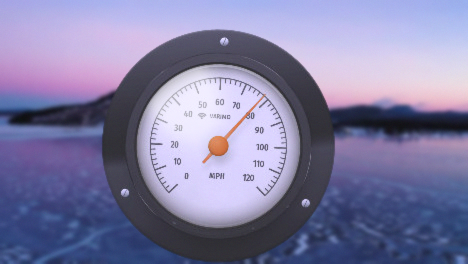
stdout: {"value": 78, "unit": "mph"}
